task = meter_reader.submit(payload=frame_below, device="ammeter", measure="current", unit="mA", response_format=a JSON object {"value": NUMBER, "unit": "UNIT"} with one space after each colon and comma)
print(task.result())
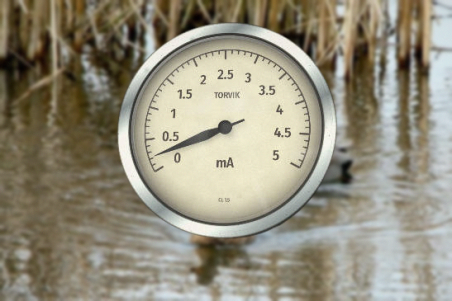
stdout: {"value": 0.2, "unit": "mA"}
